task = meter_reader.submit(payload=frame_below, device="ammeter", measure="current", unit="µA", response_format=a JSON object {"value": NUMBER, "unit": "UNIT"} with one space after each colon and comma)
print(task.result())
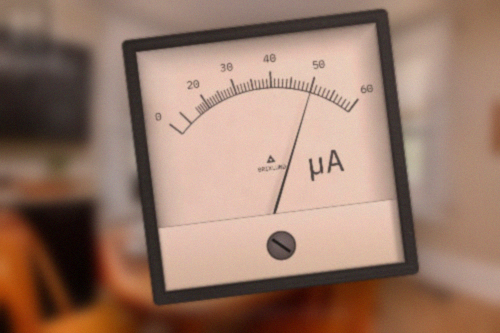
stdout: {"value": 50, "unit": "µA"}
